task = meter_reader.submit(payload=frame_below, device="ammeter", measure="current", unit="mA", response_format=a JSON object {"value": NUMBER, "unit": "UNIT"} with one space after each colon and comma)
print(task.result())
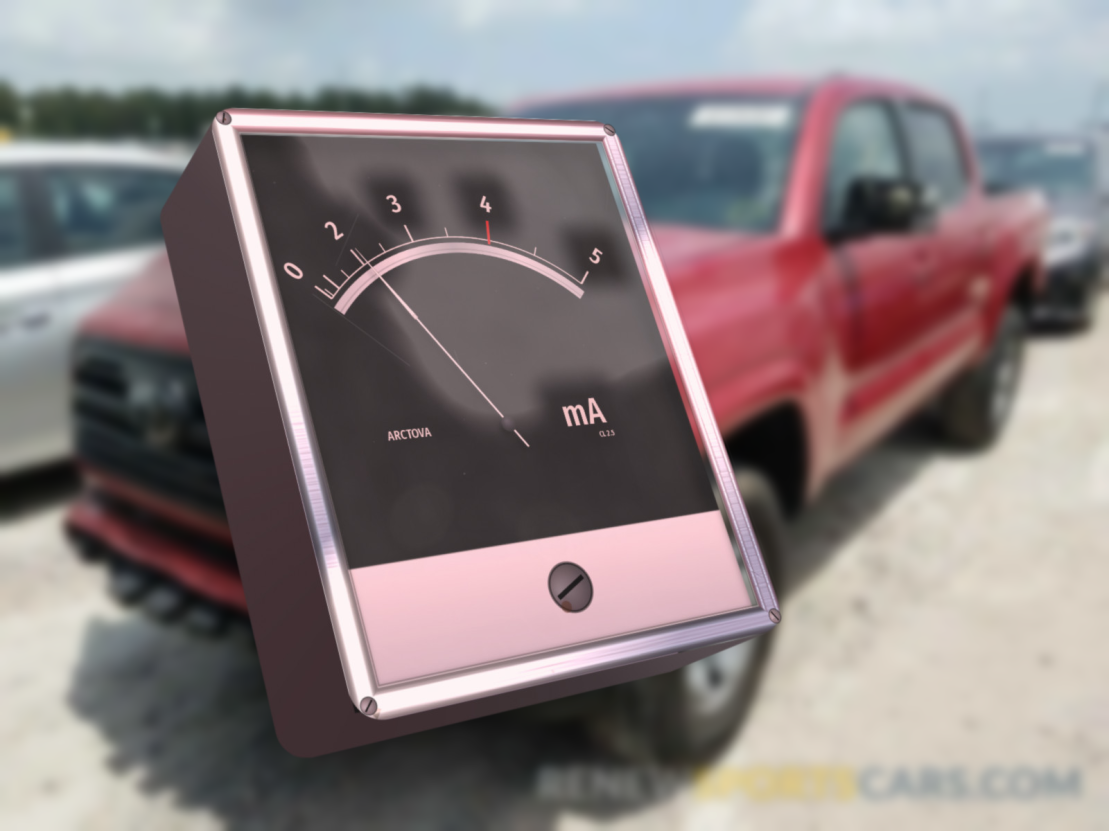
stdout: {"value": 2, "unit": "mA"}
